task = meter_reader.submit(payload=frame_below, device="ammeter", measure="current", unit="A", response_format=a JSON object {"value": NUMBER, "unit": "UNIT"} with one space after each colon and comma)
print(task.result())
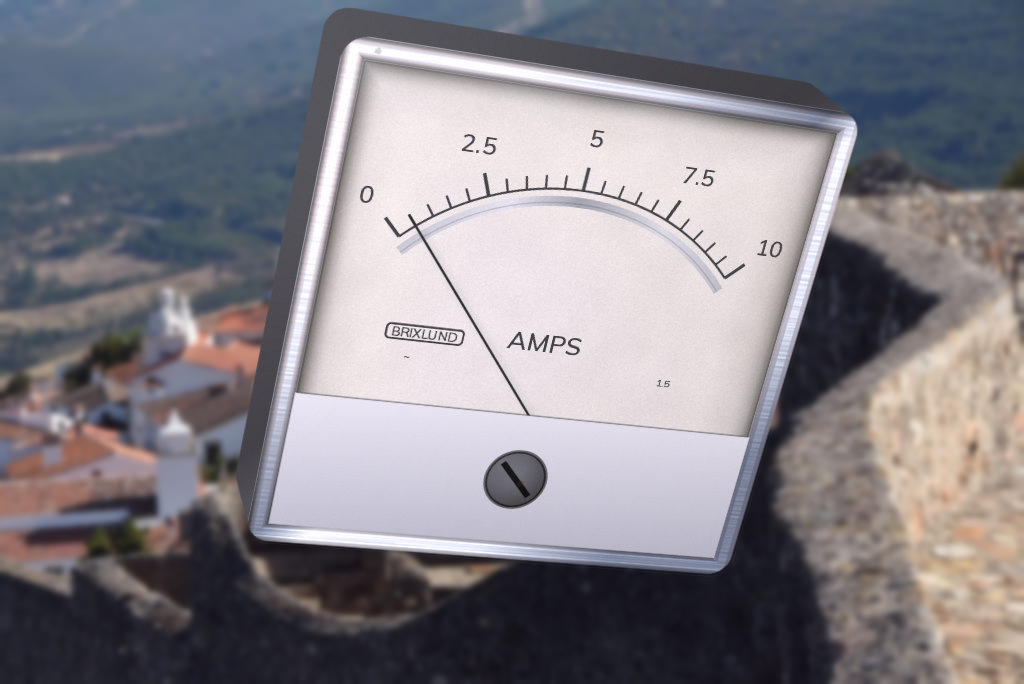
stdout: {"value": 0.5, "unit": "A"}
